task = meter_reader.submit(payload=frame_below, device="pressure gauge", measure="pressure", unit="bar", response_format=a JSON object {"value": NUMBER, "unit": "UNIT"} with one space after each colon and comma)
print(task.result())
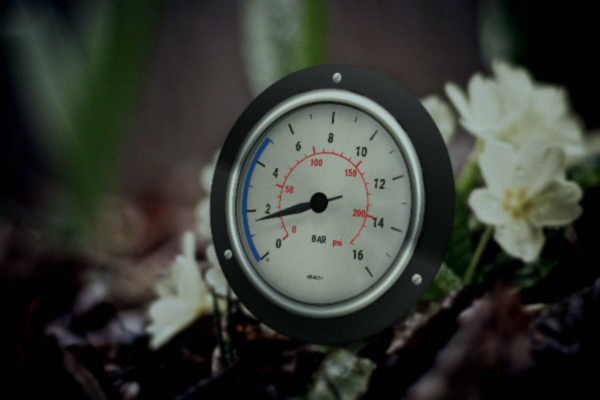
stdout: {"value": 1.5, "unit": "bar"}
